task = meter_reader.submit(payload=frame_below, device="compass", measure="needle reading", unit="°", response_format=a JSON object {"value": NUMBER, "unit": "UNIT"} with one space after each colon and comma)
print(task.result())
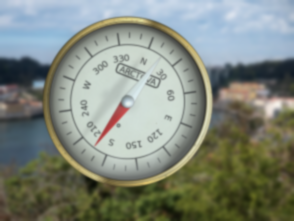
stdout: {"value": 195, "unit": "°"}
